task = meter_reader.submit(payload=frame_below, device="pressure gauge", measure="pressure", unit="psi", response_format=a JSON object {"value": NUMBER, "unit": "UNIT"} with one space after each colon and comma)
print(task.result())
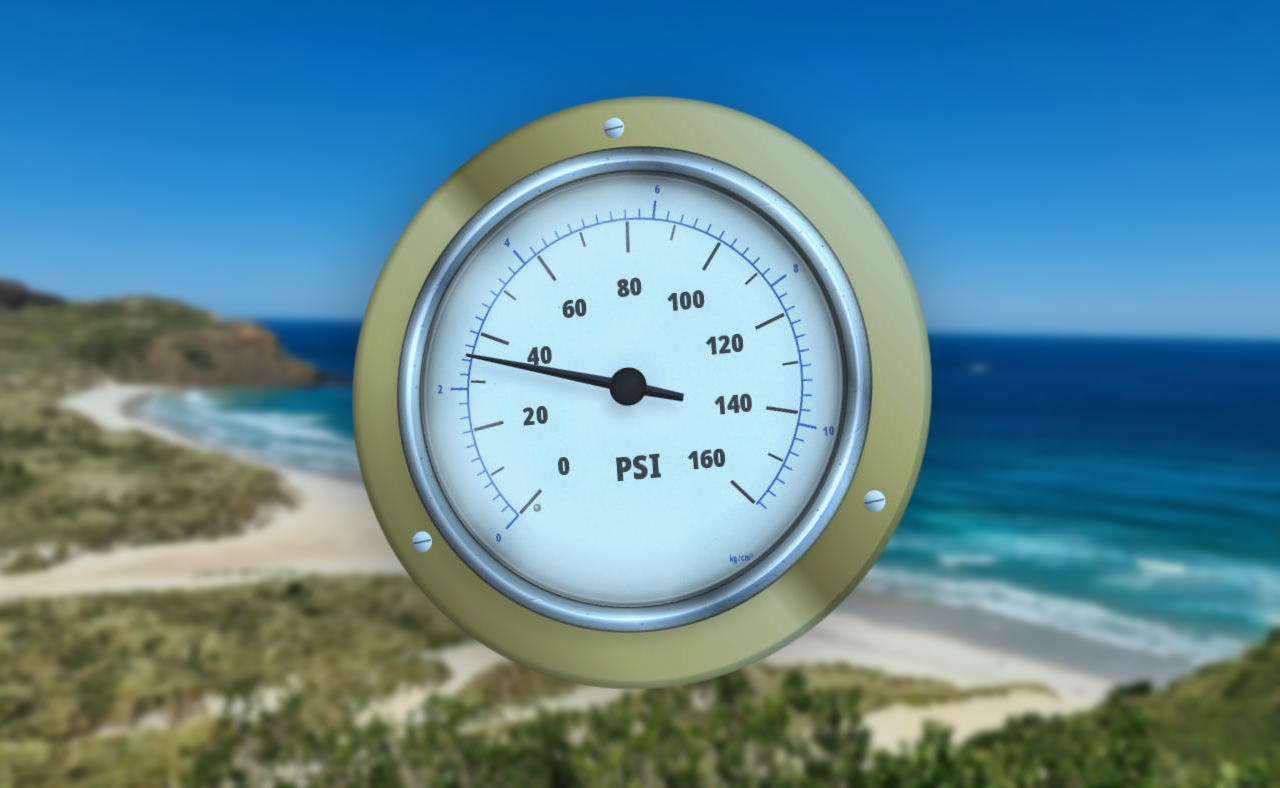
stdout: {"value": 35, "unit": "psi"}
